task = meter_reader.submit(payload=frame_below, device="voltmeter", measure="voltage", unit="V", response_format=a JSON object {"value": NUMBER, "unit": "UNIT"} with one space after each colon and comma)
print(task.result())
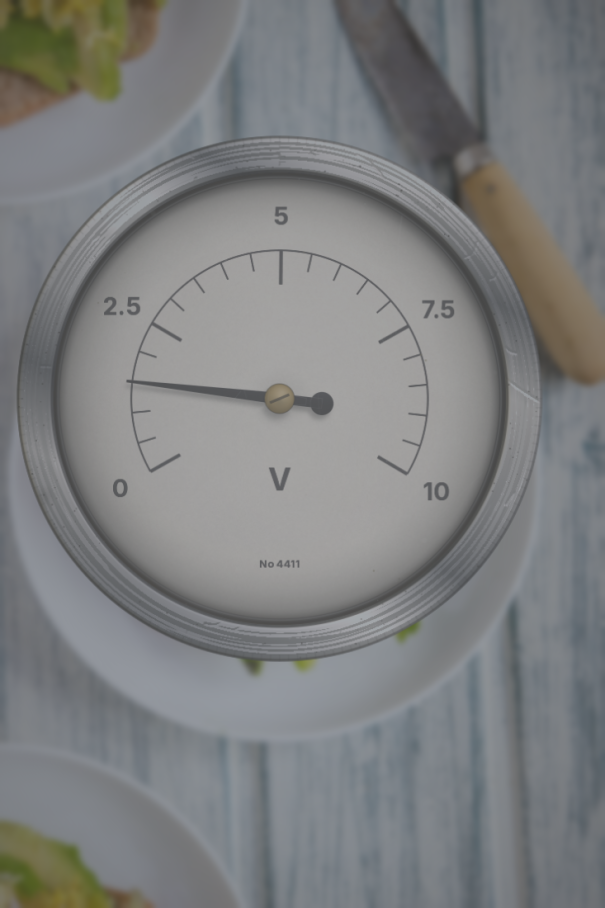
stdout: {"value": 1.5, "unit": "V"}
